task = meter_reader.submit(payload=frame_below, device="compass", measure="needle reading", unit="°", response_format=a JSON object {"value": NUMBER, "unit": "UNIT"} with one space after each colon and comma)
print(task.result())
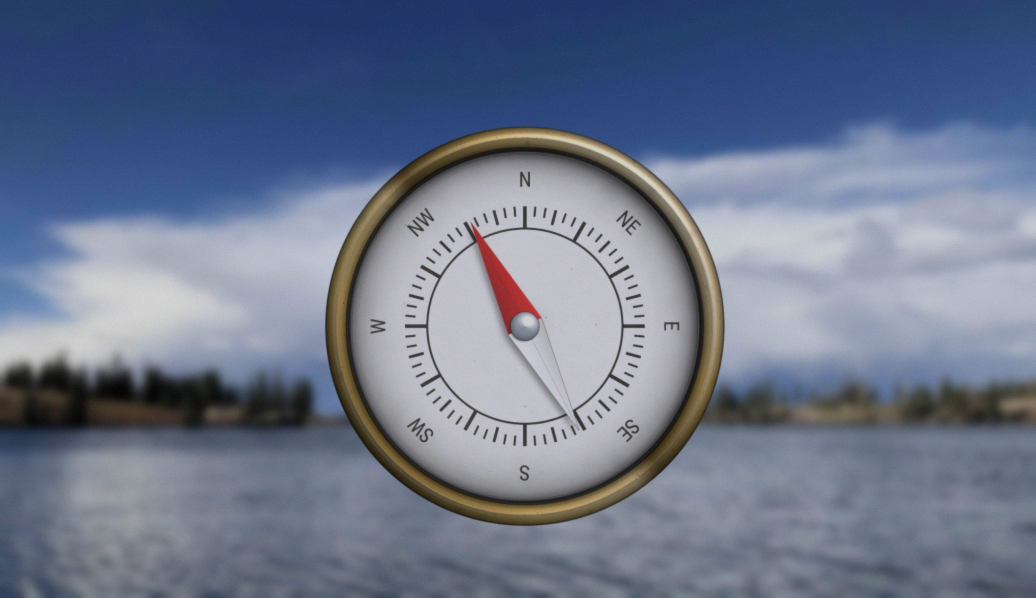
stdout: {"value": 332.5, "unit": "°"}
